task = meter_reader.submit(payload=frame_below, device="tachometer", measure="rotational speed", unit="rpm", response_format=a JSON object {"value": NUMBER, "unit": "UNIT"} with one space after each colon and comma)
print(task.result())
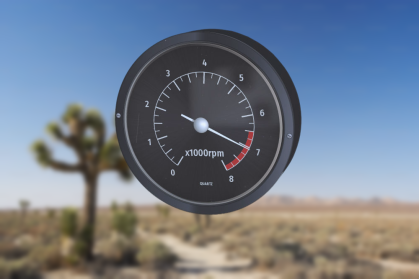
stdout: {"value": 7000, "unit": "rpm"}
